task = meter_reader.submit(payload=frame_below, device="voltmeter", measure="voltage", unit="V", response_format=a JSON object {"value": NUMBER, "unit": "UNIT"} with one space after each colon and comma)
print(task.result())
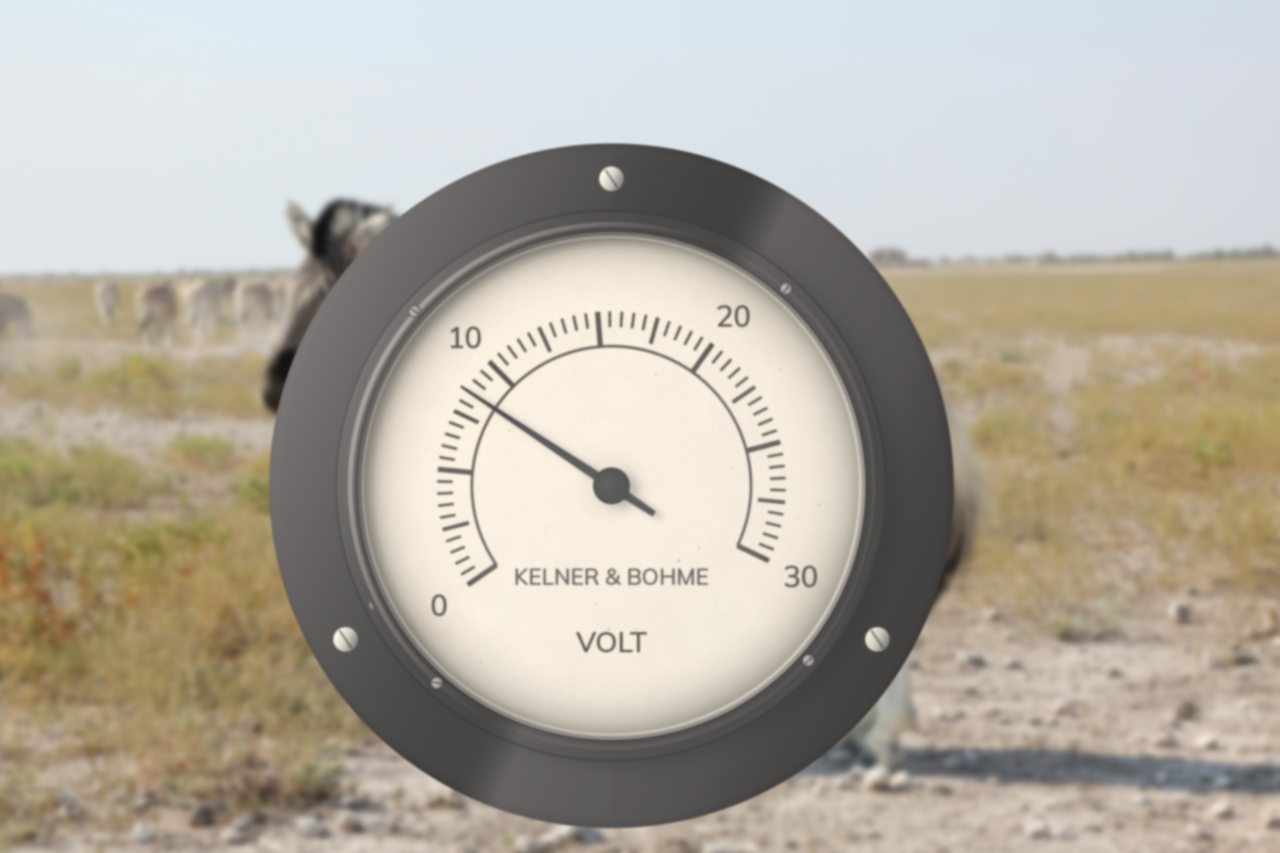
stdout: {"value": 8.5, "unit": "V"}
